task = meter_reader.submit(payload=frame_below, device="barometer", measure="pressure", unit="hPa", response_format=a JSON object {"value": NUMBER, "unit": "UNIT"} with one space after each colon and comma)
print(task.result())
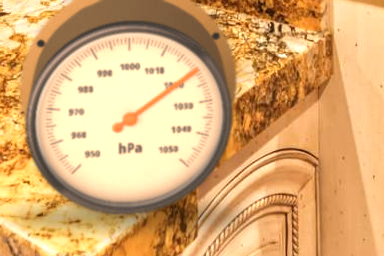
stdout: {"value": 1020, "unit": "hPa"}
